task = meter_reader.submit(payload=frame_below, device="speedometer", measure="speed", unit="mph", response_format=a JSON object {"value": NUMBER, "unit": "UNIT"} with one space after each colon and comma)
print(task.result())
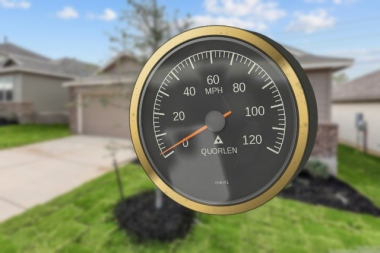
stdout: {"value": 2, "unit": "mph"}
